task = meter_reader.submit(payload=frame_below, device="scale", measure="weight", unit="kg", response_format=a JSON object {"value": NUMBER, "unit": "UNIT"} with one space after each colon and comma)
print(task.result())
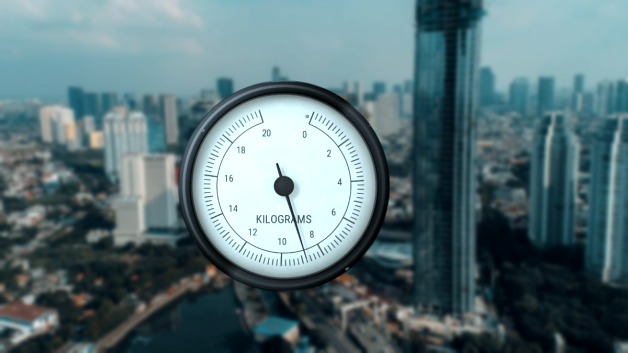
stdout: {"value": 8.8, "unit": "kg"}
